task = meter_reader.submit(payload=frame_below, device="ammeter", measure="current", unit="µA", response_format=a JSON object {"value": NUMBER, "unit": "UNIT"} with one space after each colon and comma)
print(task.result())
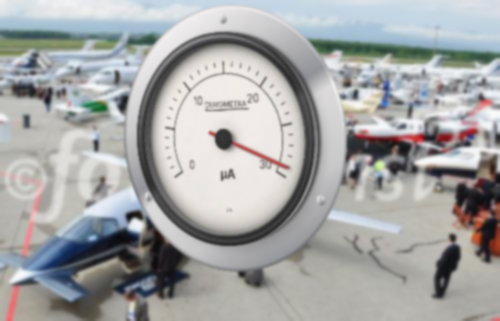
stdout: {"value": 29, "unit": "µA"}
